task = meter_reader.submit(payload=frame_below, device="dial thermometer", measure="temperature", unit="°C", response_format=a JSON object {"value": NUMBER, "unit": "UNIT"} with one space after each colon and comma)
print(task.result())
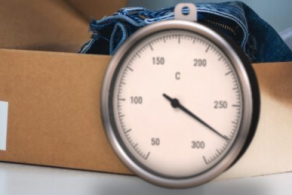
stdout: {"value": 275, "unit": "°C"}
